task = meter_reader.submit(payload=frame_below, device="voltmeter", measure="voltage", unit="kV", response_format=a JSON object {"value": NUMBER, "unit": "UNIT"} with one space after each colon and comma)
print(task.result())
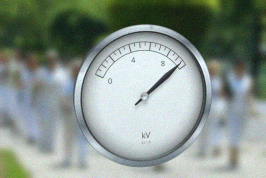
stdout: {"value": 9.5, "unit": "kV"}
